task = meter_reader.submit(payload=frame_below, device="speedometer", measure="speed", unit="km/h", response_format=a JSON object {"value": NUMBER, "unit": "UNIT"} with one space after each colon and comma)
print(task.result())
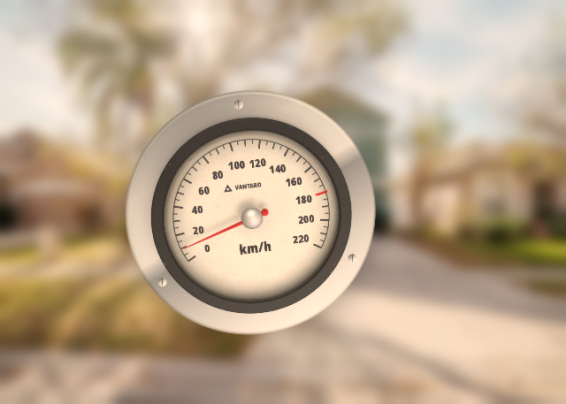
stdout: {"value": 10, "unit": "km/h"}
